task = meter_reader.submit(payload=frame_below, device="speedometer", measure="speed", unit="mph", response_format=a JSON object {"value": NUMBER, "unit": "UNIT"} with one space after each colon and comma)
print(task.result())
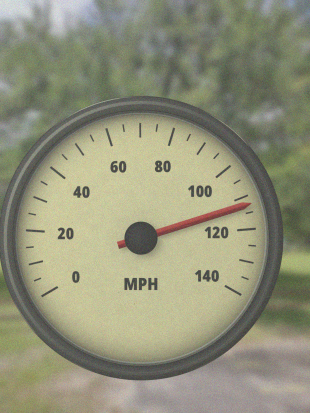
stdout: {"value": 112.5, "unit": "mph"}
